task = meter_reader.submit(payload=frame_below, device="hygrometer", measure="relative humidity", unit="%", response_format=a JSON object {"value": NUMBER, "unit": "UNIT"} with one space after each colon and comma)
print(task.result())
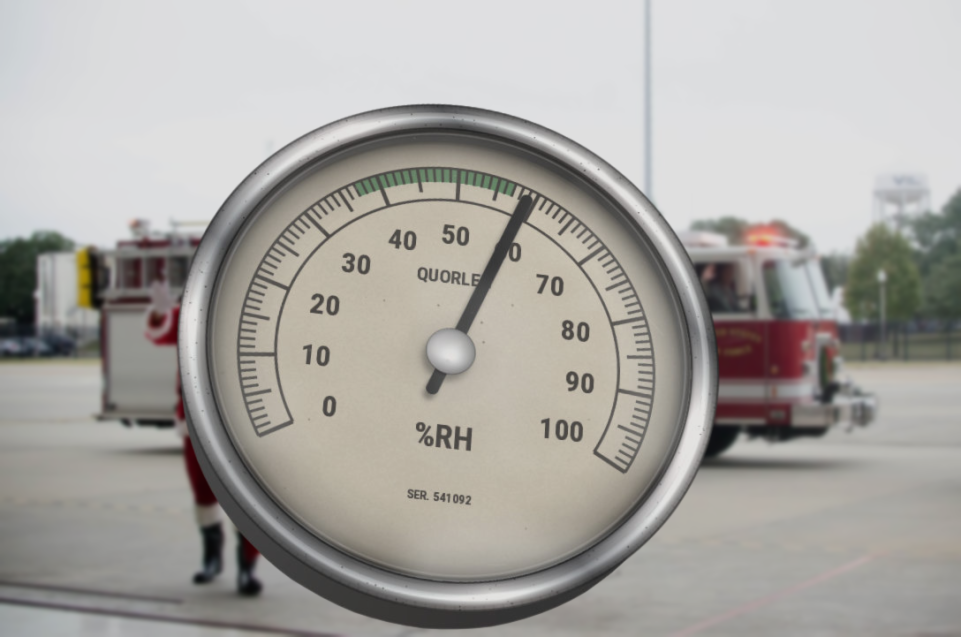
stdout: {"value": 59, "unit": "%"}
